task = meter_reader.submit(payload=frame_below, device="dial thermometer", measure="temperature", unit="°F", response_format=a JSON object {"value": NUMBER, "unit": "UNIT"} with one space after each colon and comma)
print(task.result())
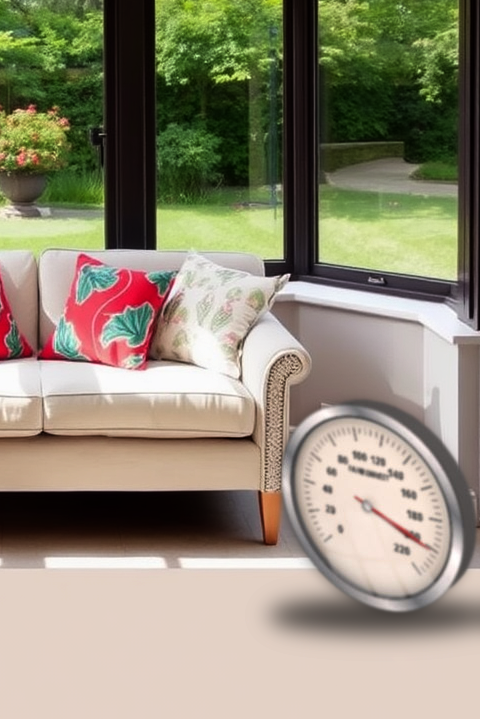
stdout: {"value": 200, "unit": "°F"}
